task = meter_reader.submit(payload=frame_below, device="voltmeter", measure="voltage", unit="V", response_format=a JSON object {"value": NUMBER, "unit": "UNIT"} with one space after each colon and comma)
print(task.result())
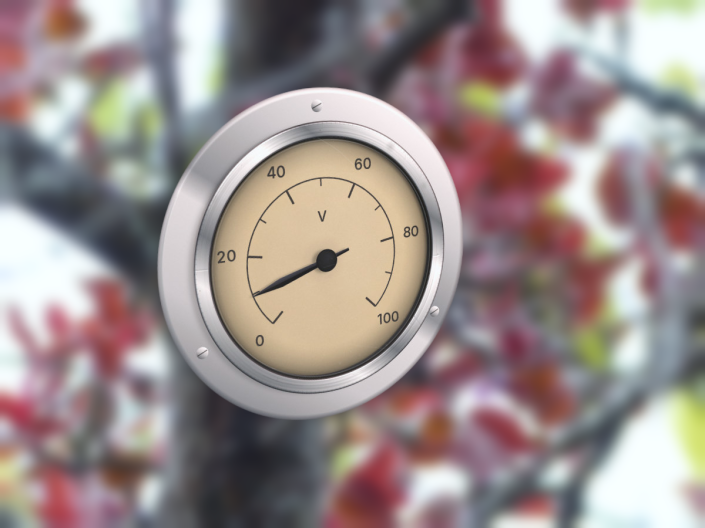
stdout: {"value": 10, "unit": "V"}
